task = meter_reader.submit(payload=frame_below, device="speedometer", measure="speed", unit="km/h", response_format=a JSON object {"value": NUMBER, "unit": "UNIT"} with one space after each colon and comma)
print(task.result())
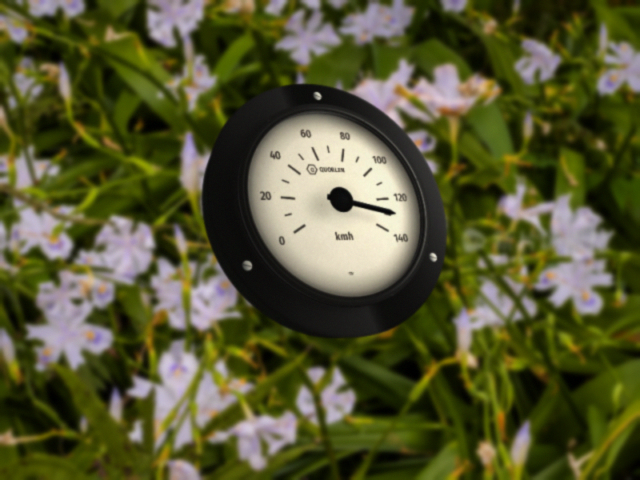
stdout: {"value": 130, "unit": "km/h"}
